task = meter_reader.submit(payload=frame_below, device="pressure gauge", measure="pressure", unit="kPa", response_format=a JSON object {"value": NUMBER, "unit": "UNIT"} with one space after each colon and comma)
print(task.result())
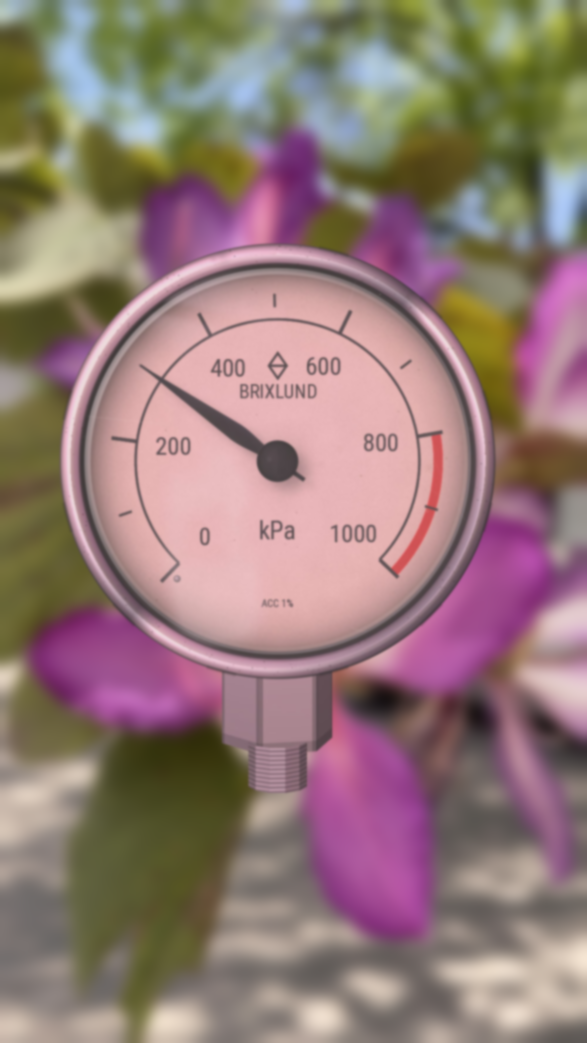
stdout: {"value": 300, "unit": "kPa"}
